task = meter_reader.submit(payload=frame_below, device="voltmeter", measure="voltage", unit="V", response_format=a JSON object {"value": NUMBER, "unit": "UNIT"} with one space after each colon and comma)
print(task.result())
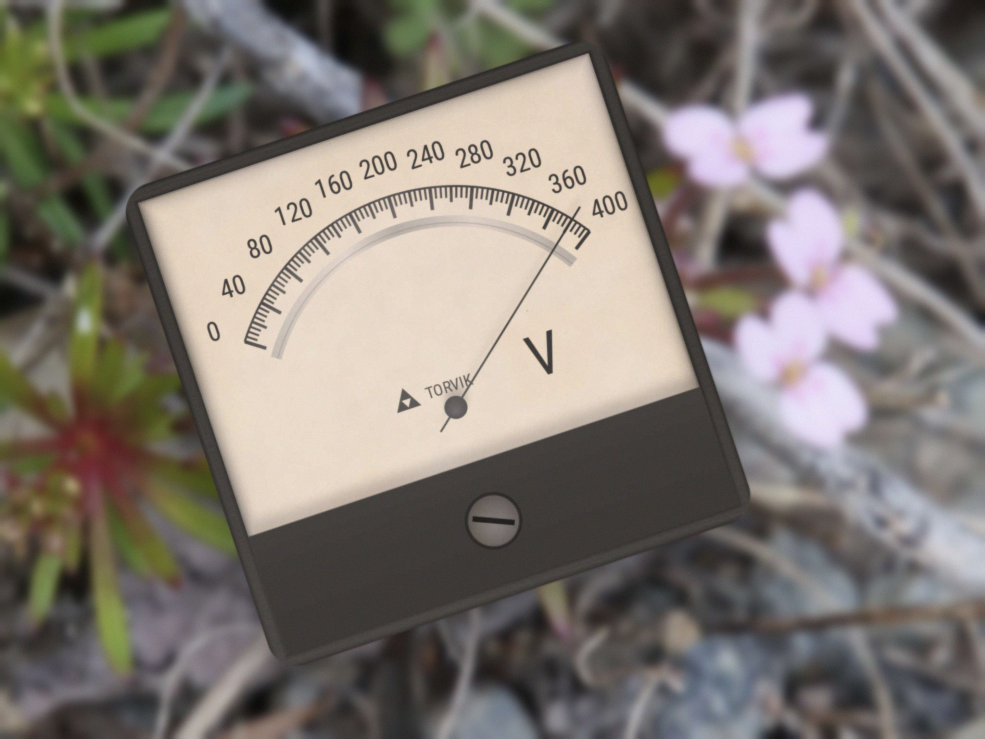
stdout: {"value": 380, "unit": "V"}
